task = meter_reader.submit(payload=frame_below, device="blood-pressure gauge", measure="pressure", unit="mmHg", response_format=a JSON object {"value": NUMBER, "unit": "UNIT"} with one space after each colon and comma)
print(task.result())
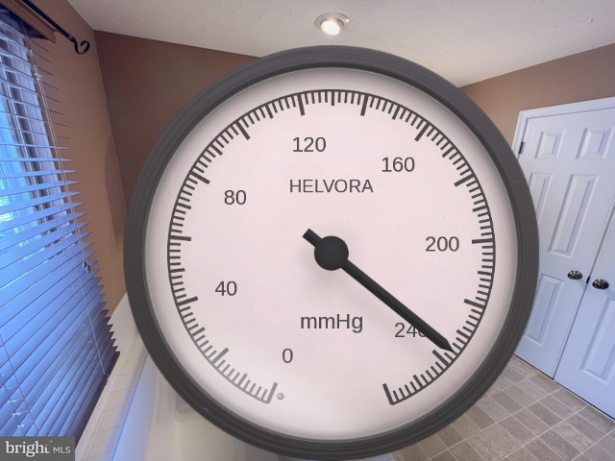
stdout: {"value": 236, "unit": "mmHg"}
